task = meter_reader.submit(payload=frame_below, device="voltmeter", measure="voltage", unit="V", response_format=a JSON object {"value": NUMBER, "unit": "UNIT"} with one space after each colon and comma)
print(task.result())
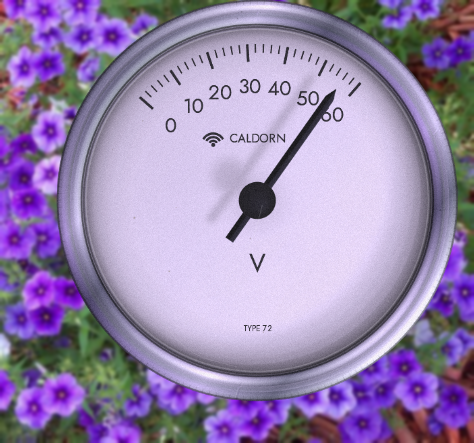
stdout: {"value": 56, "unit": "V"}
